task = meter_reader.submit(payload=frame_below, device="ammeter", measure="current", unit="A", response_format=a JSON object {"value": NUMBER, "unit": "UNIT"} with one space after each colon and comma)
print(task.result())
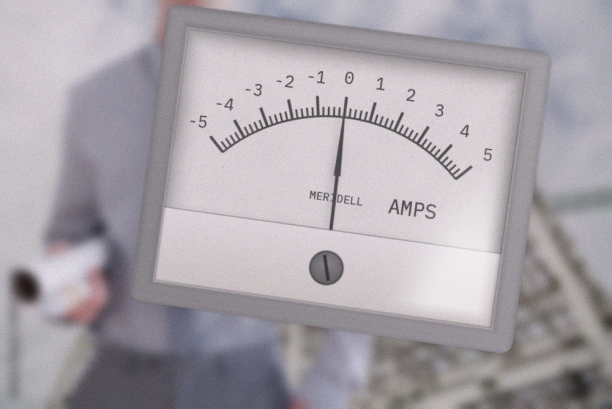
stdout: {"value": 0, "unit": "A"}
